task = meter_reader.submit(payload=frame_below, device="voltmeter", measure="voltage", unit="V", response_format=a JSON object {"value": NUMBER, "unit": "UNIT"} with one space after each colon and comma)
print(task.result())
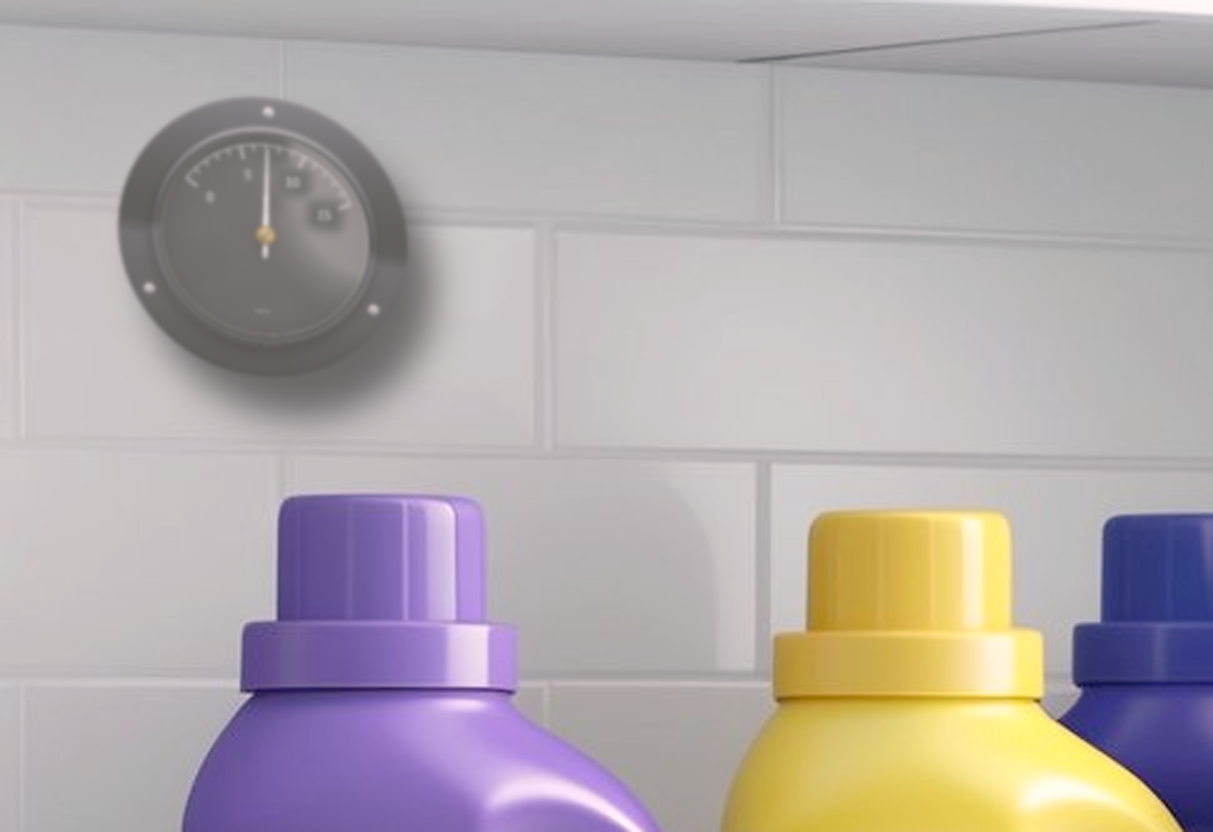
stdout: {"value": 7, "unit": "V"}
